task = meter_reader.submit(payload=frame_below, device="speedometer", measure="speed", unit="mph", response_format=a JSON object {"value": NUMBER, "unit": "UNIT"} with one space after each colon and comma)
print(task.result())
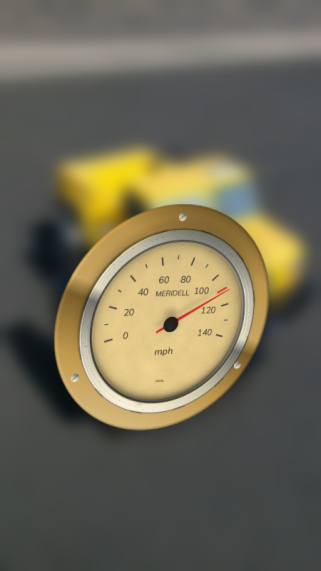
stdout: {"value": 110, "unit": "mph"}
